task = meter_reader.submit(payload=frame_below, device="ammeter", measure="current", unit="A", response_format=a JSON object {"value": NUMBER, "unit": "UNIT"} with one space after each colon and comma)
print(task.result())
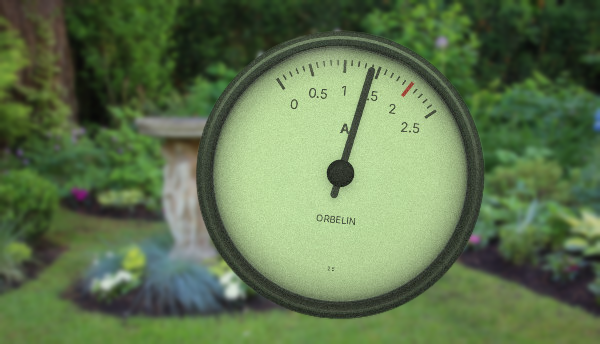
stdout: {"value": 1.4, "unit": "A"}
